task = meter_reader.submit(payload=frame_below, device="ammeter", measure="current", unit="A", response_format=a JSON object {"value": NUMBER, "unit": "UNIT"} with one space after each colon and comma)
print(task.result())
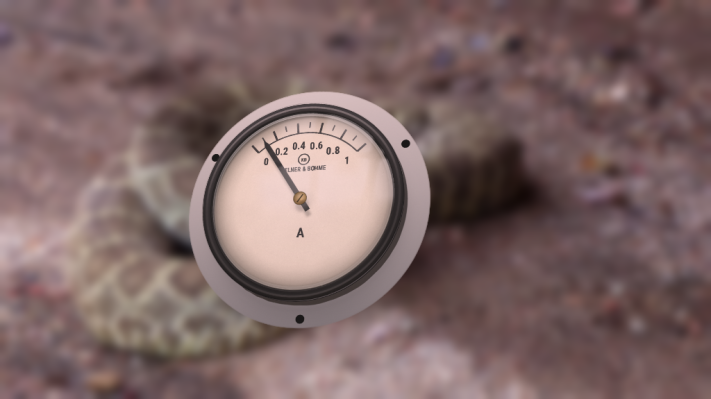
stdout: {"value": 0.1, "unit": "A"}
